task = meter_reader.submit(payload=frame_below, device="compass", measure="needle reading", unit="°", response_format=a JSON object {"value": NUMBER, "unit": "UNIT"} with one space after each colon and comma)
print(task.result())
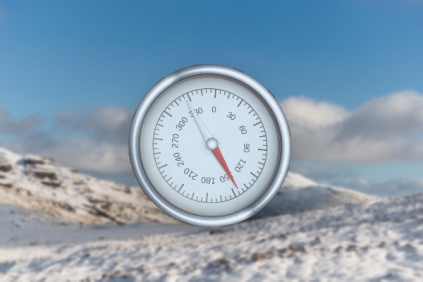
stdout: {"value": 145, "unit": "°"}
